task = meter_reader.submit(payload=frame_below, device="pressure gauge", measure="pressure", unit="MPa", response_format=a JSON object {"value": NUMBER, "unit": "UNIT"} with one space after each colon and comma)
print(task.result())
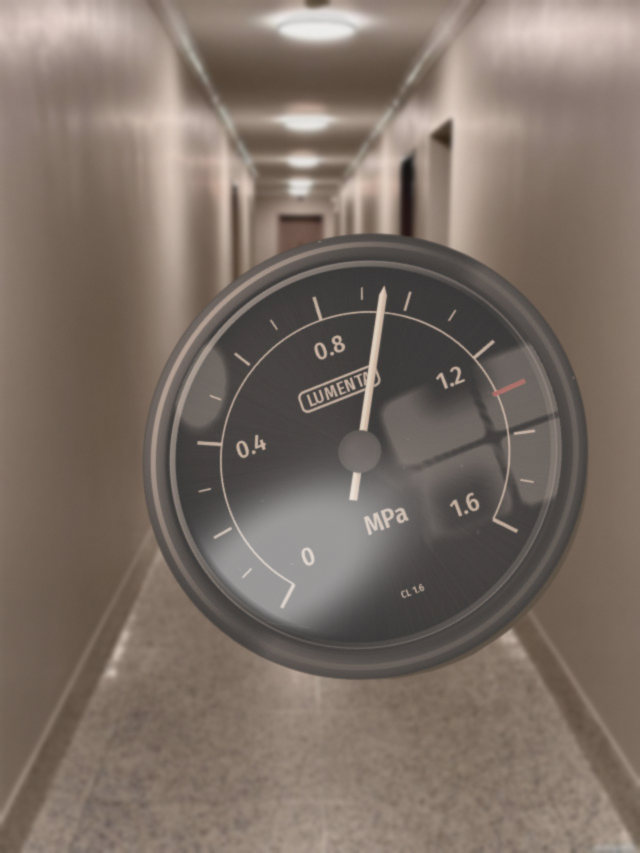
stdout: {"value": 0.95, "unit": "MPa"}
